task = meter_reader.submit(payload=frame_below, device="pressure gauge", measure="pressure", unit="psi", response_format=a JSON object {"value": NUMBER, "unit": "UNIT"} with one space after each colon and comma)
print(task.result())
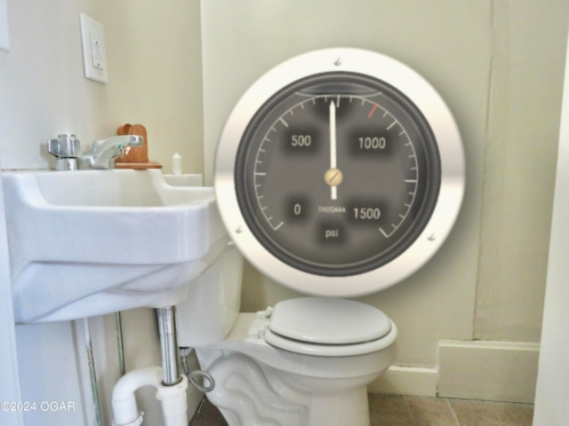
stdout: {"value": 725, "unit": "psi"}
